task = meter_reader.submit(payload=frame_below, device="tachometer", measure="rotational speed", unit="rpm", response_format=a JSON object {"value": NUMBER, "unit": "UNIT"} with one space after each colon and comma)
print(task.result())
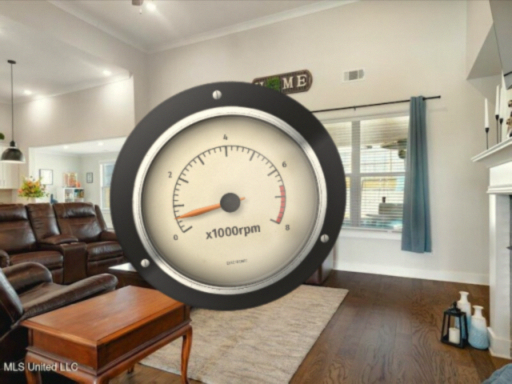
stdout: {"value": 600, "unit": "rpm"}
